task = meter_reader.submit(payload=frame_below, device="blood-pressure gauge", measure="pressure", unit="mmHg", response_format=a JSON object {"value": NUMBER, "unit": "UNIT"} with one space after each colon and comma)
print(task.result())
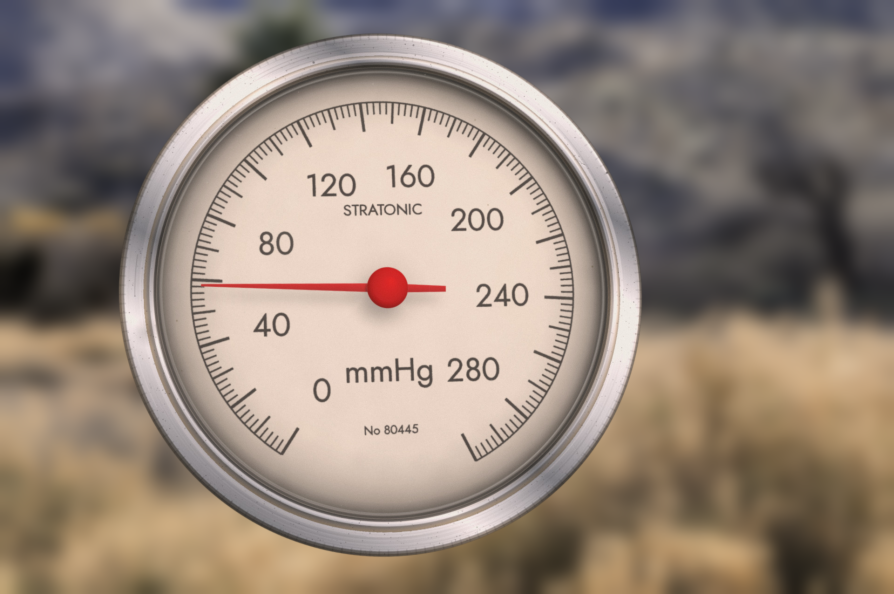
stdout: {"value": 58, "unit": "mmHg"}
